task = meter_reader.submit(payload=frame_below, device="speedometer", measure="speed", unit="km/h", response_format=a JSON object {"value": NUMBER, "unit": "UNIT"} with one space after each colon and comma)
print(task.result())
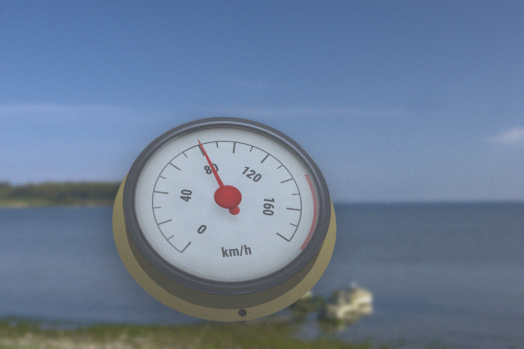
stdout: {"value": 80, "unit": "km/h"}
